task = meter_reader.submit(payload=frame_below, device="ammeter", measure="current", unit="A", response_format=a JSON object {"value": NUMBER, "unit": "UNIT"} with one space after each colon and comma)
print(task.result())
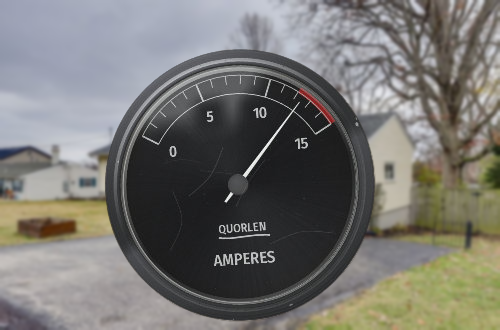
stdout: {"value": 12.5, "unit": "A"}
